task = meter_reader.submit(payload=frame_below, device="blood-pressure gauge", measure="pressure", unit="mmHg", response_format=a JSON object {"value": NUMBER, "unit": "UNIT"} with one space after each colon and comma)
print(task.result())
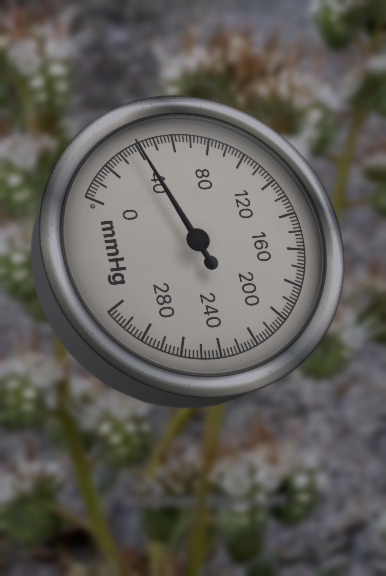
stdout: {"value": 40, "unit": "mmHg"}
